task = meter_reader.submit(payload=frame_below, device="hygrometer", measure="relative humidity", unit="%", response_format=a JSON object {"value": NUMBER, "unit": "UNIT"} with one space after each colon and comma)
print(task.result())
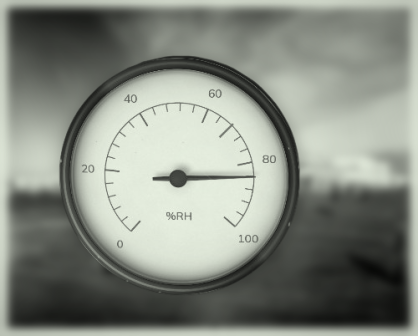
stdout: {"value": 84, "unit": "%"}
